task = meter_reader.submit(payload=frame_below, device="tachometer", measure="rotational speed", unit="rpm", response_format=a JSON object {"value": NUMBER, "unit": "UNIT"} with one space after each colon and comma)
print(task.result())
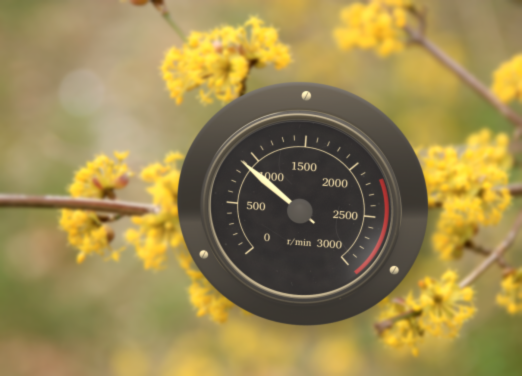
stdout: {"value": 900, "unit": "rpm"}
